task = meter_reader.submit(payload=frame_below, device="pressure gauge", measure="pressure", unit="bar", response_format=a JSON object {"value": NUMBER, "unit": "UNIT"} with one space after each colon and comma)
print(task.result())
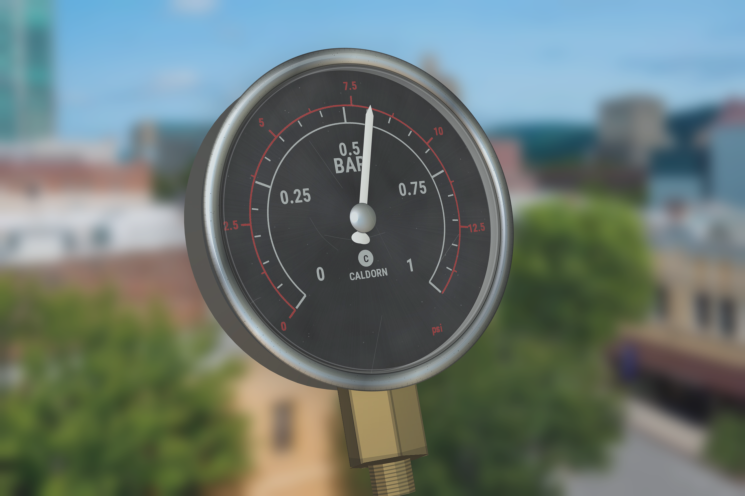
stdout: {"value": 0.55, "unit": "bar"}
